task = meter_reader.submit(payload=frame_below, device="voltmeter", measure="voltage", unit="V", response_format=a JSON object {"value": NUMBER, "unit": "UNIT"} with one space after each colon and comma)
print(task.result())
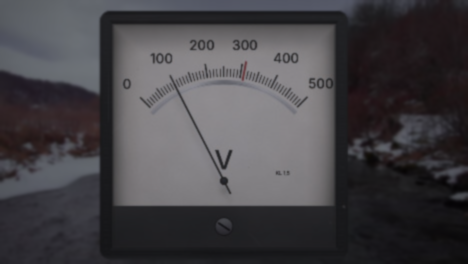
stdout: {"value": 100, "unit": "V"}
